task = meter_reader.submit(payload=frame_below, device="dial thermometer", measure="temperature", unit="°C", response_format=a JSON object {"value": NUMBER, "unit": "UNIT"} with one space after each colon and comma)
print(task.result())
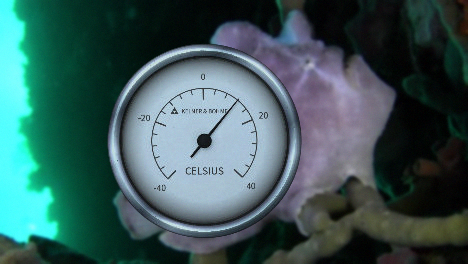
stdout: {"value": 12, "unit": "°C"}
